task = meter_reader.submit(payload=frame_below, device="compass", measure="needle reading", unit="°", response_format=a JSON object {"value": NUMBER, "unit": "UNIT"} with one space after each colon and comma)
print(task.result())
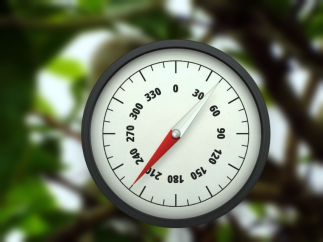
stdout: {"value": 220, "unit": "°"}
